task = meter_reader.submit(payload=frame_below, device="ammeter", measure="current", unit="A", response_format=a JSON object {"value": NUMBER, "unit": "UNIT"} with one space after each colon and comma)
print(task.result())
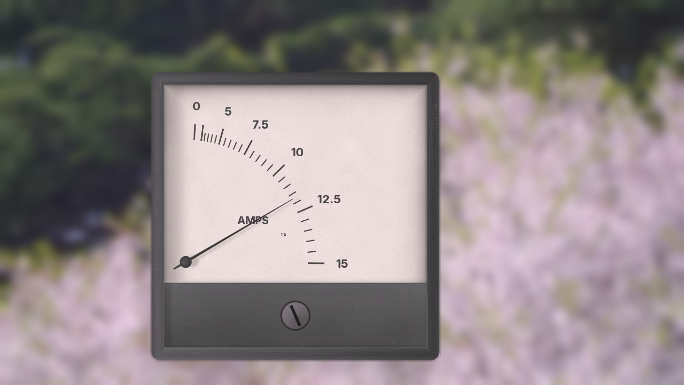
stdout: {"value": 11.75, "unit": "A"}
